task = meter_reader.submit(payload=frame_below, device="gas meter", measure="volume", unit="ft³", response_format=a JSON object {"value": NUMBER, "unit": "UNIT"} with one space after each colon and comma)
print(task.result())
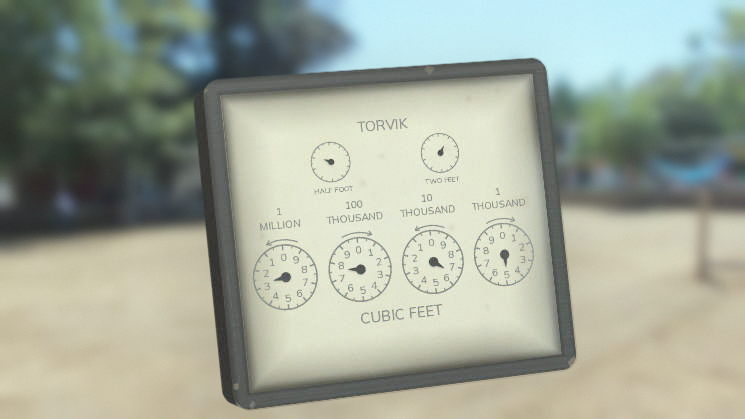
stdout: {"value": 276500, "unit": "ft³"}
